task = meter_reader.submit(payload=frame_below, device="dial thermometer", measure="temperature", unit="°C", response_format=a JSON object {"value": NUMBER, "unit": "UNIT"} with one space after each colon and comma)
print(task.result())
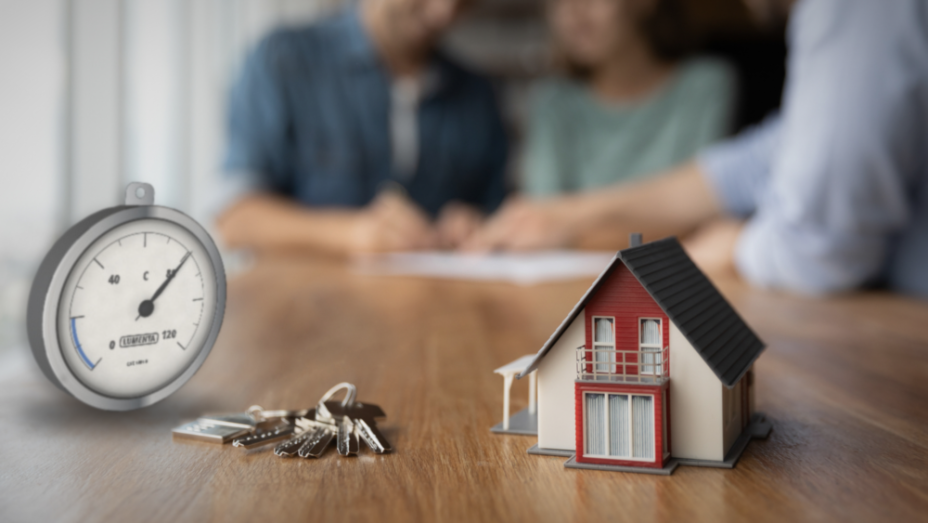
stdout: {"value": 80, "unit": "°C"}
